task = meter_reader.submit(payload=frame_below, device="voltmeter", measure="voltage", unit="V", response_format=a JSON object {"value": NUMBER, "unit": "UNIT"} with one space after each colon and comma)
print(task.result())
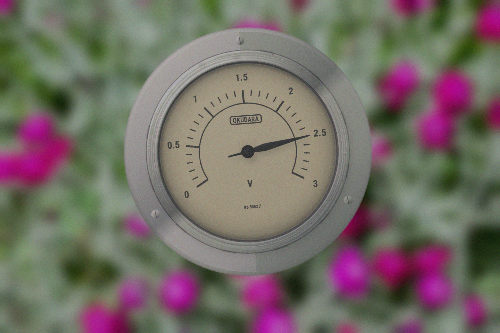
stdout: {"value": 2.5, "unit": "V"}
